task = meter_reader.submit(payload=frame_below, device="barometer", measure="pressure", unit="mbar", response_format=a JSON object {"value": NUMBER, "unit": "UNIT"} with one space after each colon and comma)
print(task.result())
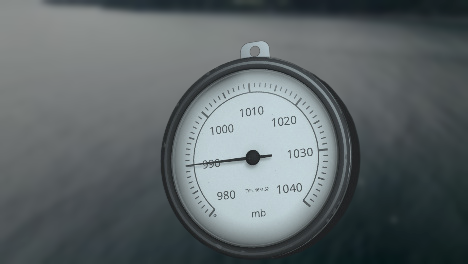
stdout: {"value": 990, "unit": "mbar"}
